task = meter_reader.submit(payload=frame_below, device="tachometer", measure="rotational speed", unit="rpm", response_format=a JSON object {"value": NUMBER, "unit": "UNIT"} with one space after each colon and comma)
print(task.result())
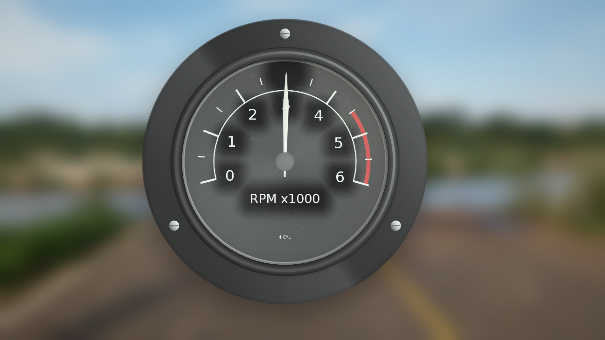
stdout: {"value": 3000, "unit": "rpm"}
